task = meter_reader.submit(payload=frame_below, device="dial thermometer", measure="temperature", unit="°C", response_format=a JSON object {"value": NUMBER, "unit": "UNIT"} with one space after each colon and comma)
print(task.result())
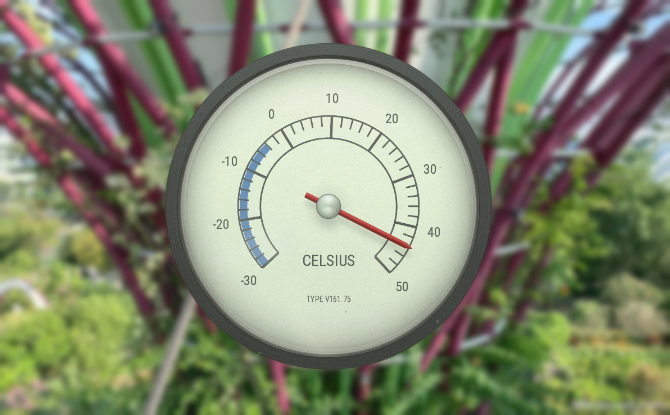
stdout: {"value": 44, "unit": "°C"}
